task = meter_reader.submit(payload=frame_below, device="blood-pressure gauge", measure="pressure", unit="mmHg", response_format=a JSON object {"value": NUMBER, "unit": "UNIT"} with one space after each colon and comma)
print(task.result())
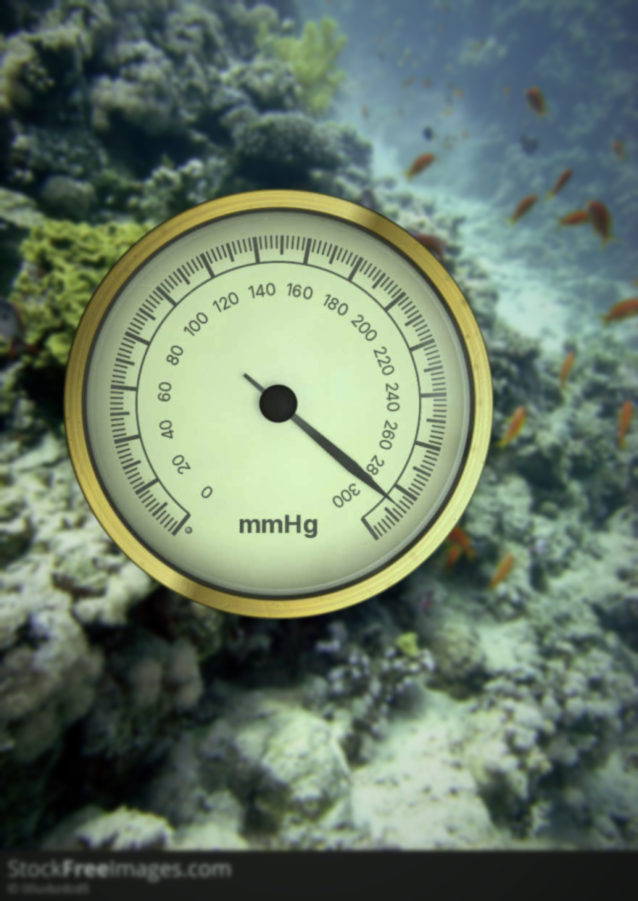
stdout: {"value": 286, "unit": "mmHg"}
